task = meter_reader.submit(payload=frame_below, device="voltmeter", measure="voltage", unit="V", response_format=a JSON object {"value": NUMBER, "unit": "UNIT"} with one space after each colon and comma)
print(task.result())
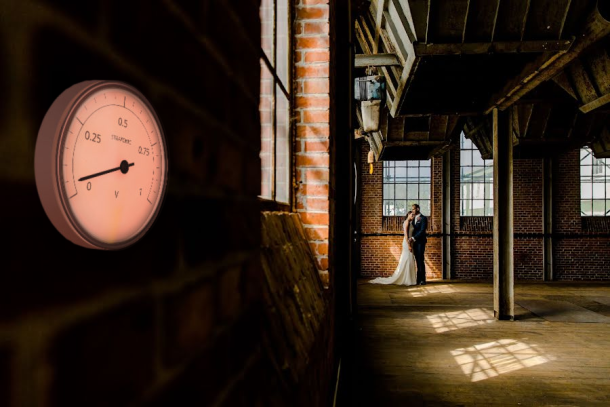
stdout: {"value": 0.05, "unit": "V"}
